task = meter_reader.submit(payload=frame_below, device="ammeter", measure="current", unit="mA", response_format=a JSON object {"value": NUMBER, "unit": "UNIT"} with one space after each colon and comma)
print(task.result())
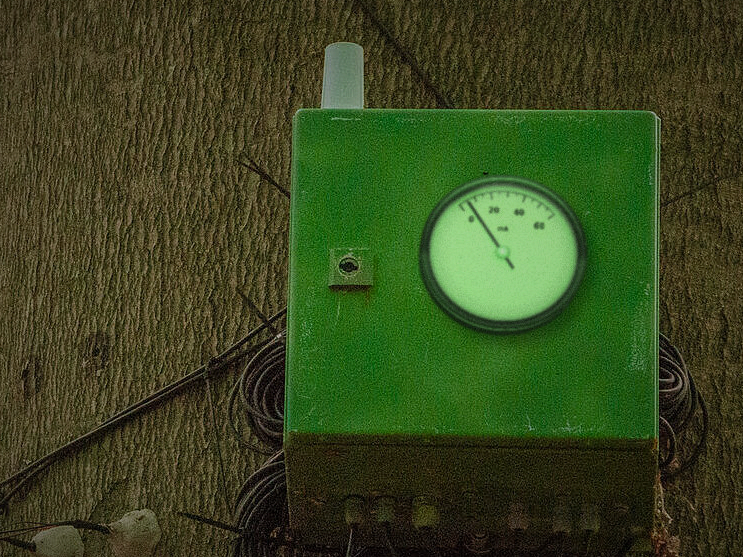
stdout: {"value": 5, "unit": "mA"}
